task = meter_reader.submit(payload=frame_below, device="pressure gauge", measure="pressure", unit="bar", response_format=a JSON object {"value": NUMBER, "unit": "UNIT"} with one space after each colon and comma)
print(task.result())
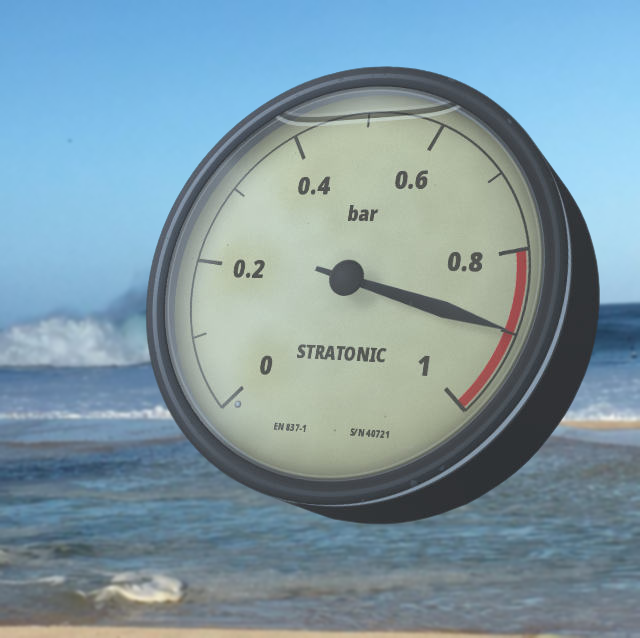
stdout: {"value": 0.9, "unit": "bar"}
